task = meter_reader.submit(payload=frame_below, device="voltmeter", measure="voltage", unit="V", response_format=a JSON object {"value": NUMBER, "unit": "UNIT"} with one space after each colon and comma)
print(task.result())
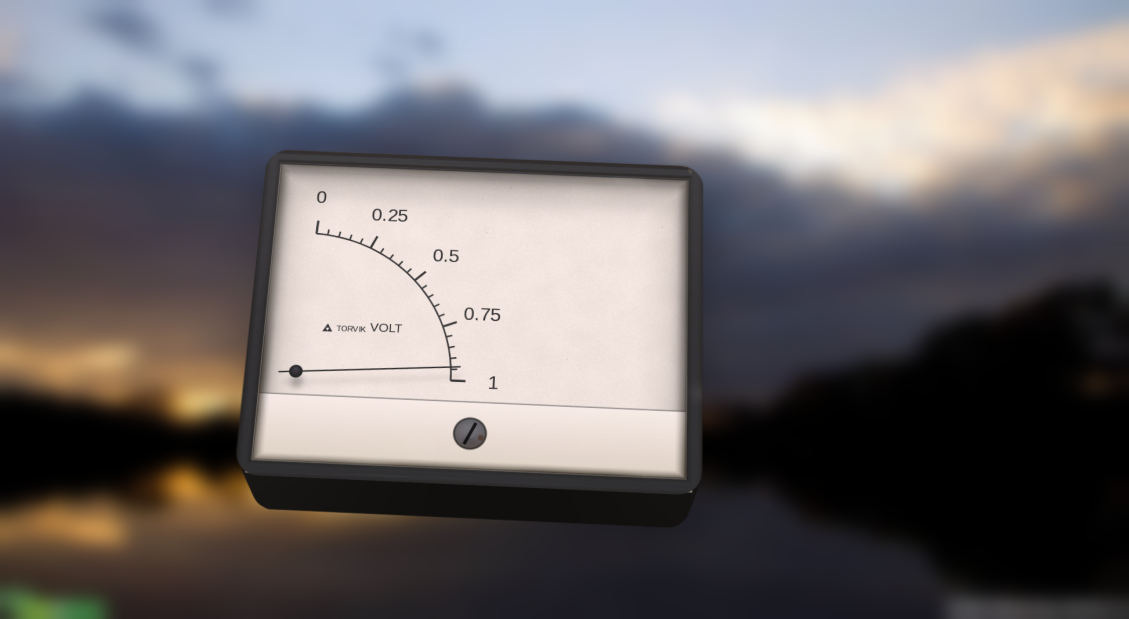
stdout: {"value": 0.95, "unit": "V"}
